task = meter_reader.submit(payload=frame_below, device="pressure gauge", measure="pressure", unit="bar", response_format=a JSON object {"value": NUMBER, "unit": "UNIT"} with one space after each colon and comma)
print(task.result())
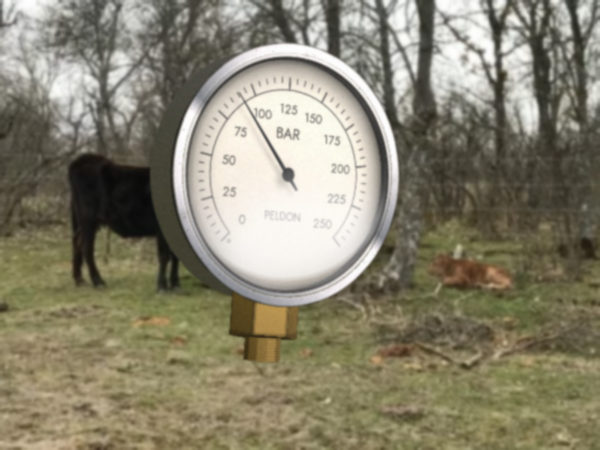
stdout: {"value": 90, "unit": "bar"}
